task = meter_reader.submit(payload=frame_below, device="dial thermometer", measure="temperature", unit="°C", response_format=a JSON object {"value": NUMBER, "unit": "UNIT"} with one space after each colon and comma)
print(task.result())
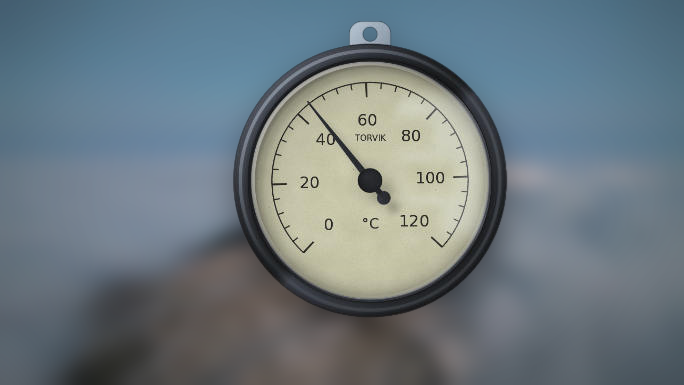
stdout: {"value": 44, "unit": "°C"}
